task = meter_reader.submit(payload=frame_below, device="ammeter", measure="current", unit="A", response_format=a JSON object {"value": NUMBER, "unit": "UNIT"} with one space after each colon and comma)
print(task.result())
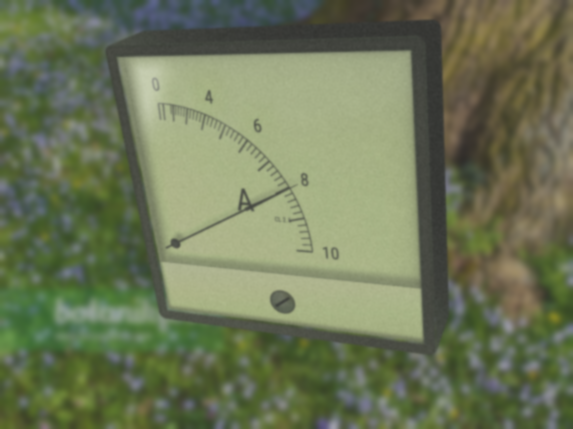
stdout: {"value": 8, "unit": "A"}
